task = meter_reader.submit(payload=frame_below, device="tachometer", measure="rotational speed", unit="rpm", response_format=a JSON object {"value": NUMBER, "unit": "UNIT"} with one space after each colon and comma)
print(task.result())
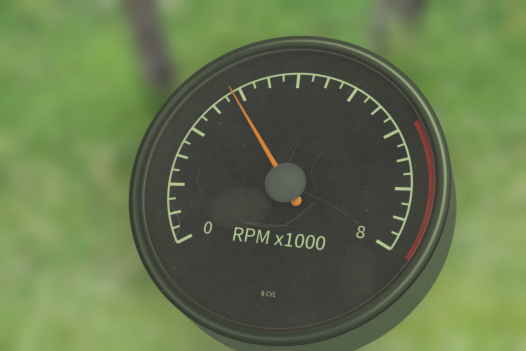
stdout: {"value": 2875, "unit": "rpm"}
